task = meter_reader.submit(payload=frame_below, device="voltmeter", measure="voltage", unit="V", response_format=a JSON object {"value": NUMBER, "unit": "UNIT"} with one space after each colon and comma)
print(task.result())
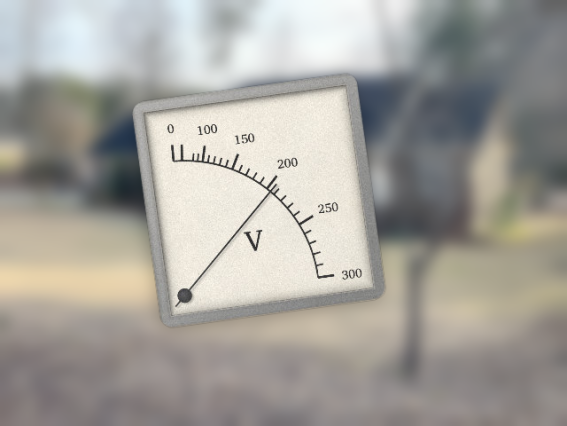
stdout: {"value": 205, "unit": "V"}
